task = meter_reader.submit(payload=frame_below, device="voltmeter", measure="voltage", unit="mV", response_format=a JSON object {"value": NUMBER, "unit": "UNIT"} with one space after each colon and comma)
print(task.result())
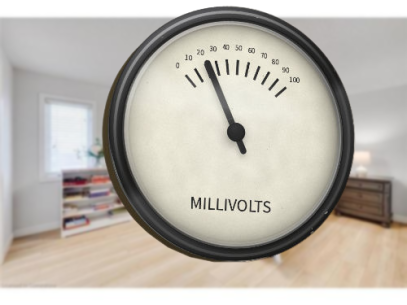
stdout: {"value": 20, "unit": "mV"}
